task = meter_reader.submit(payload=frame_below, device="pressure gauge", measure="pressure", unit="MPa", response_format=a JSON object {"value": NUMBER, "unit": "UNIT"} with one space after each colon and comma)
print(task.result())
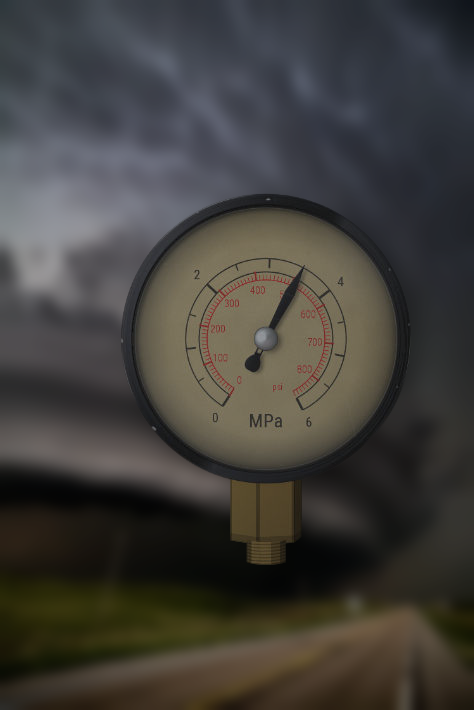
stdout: {"value": 3.5, "unit": "MPa"}
